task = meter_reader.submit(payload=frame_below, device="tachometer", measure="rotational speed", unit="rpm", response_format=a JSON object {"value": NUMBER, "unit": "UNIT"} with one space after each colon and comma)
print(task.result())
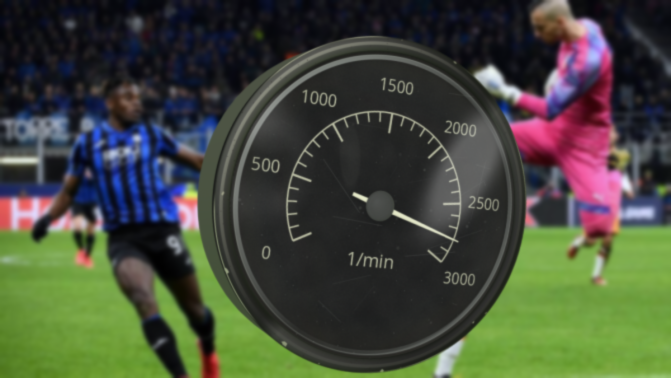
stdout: {"value": 2800, "unit": "rpm"}
